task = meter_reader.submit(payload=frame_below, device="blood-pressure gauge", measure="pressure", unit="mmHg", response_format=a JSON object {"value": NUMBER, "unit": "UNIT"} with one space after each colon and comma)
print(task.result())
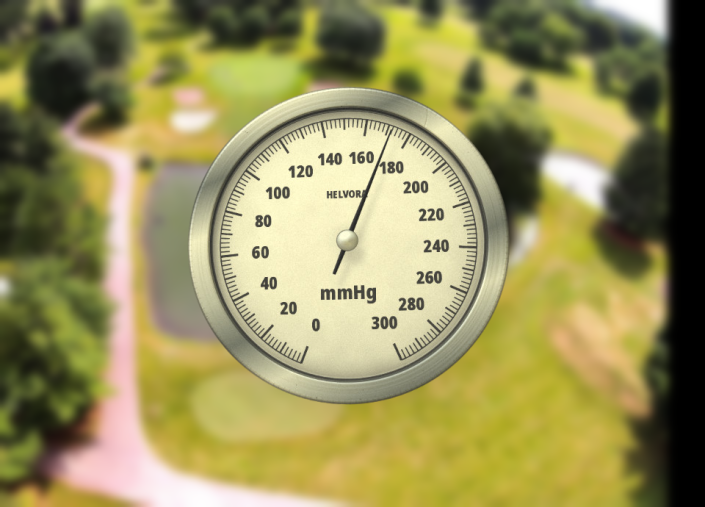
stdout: {"value": 172, "unit": "mmHg"}
